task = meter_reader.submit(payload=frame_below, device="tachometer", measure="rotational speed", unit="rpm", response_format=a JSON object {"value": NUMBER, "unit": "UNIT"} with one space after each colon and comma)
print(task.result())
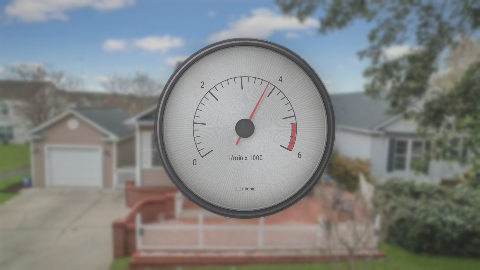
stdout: {"value": 3800, "unit": "rpm"}
